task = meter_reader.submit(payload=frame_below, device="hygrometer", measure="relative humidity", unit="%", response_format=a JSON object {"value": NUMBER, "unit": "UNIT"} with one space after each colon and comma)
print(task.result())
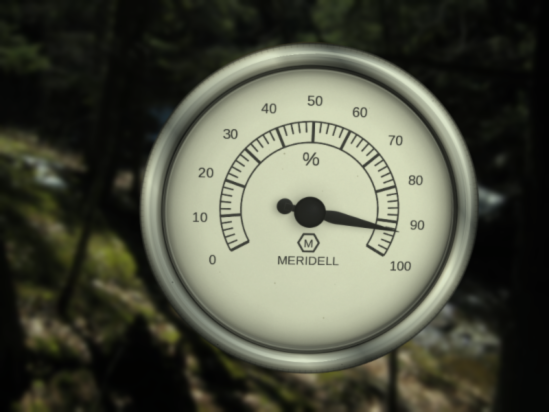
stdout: {"value": 92, "unit": "%"}
